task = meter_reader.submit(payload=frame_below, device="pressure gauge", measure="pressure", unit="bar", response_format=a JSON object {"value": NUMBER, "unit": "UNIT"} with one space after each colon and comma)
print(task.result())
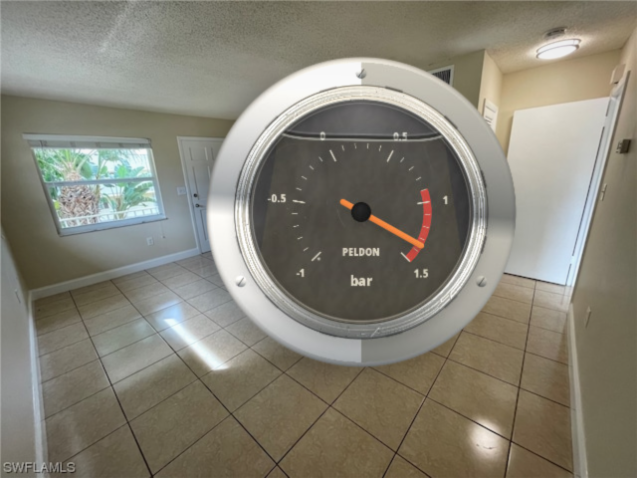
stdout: {"value": 1.35, "unit": "bar"}
